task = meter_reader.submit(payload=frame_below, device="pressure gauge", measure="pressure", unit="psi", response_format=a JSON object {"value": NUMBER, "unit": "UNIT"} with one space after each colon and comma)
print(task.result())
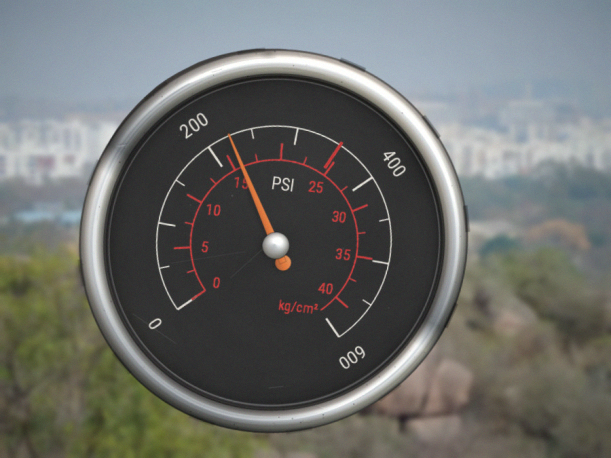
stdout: {"value": 225, "unit": "psi"}
